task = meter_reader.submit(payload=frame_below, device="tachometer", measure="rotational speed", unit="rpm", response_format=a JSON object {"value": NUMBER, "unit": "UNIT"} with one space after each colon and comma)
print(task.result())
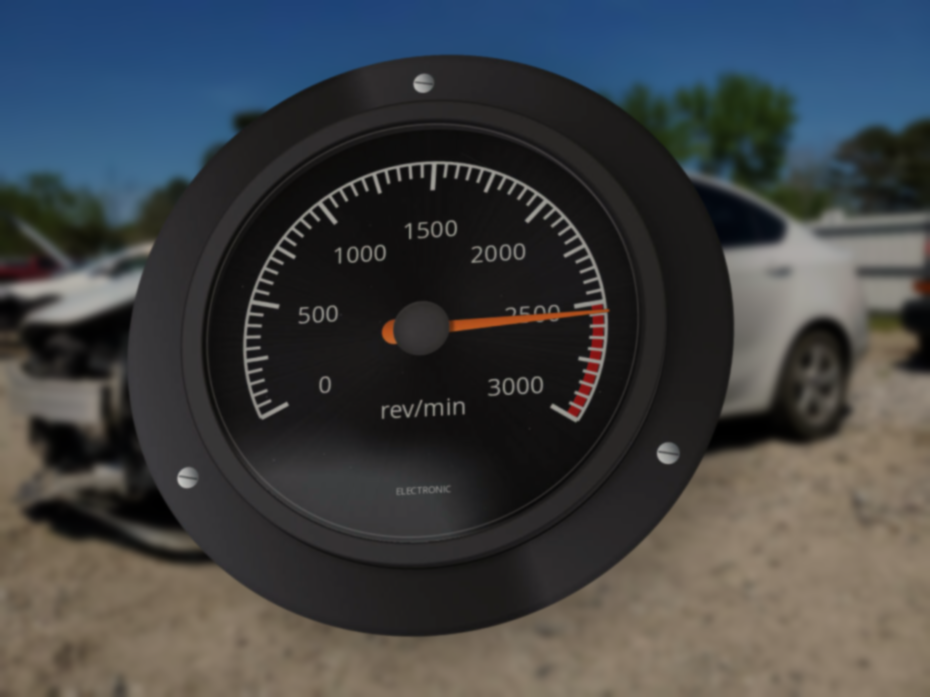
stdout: {"value": 2550, "unit": "rpm"}
